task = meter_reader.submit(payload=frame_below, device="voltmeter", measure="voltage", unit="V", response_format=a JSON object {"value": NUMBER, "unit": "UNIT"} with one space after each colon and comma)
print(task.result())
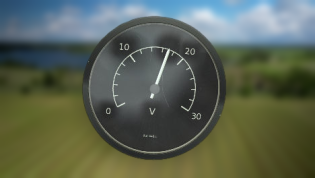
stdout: {"value": 17, "unit": "V"}
